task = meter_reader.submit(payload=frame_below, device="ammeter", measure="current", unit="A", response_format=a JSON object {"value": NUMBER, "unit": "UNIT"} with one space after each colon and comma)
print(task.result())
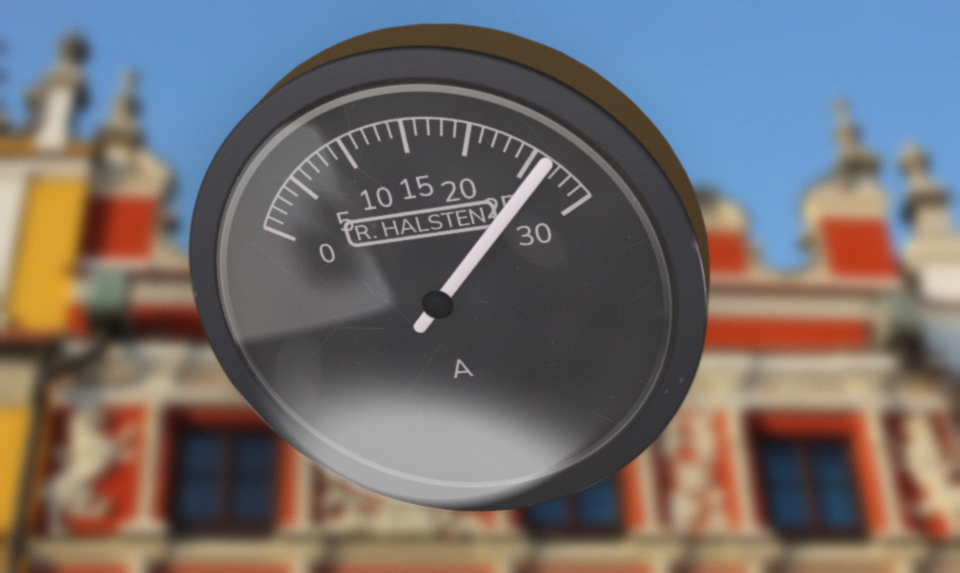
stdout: {"value": 26, "unit": "A"}
